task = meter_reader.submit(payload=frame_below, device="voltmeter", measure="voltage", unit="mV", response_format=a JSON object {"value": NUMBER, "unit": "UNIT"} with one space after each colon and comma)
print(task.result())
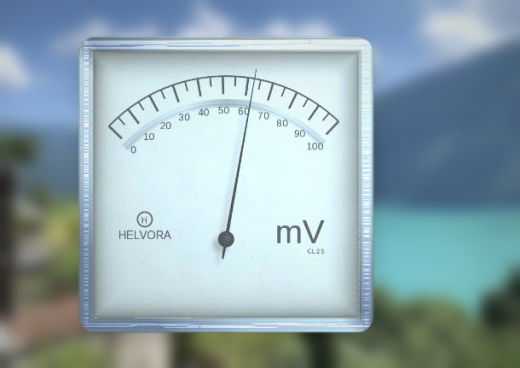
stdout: {"value": 62.5, "unit": "mV"}
